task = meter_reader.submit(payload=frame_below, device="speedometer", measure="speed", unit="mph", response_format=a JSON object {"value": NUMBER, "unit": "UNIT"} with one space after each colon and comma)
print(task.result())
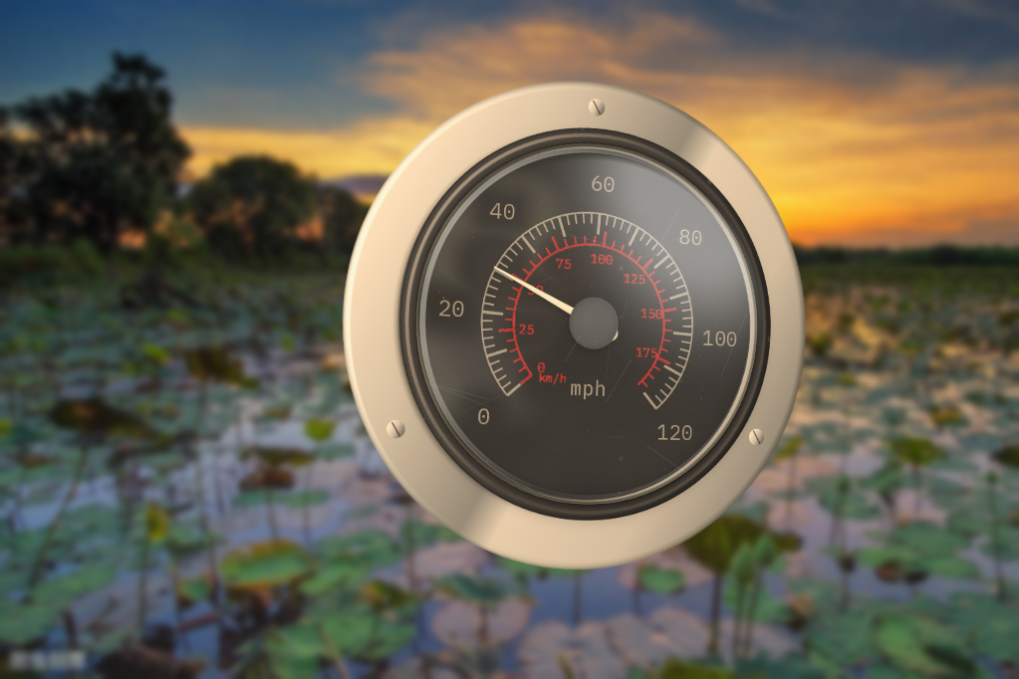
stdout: {"value": 30, "unit": "mph"}
